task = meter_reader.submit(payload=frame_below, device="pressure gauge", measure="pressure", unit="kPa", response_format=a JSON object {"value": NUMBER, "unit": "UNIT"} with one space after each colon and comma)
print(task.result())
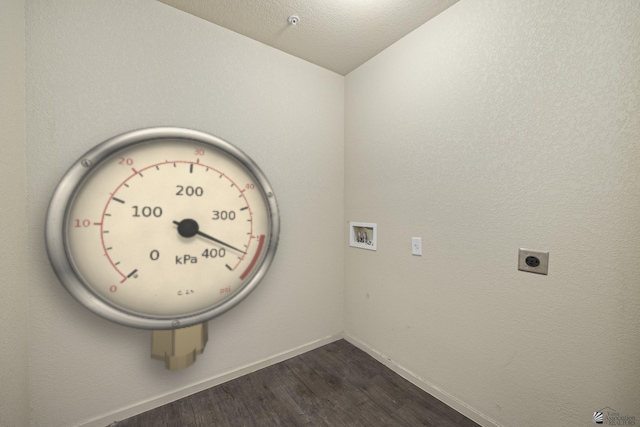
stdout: {"value": 370, "unit": "kPa"}
